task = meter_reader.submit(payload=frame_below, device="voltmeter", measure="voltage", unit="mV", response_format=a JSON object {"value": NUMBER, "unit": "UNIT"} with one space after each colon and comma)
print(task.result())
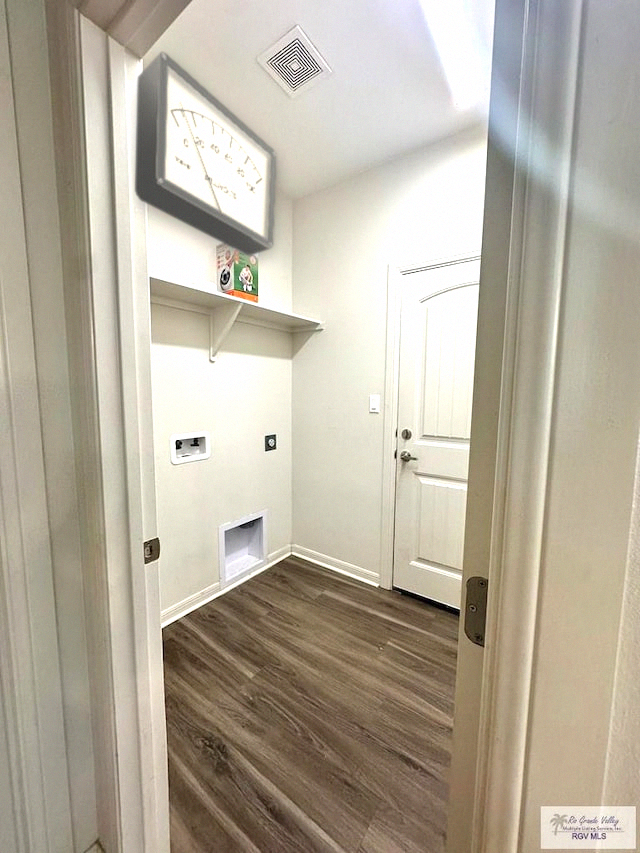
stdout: {"value": 10, "unit": "mV"}
